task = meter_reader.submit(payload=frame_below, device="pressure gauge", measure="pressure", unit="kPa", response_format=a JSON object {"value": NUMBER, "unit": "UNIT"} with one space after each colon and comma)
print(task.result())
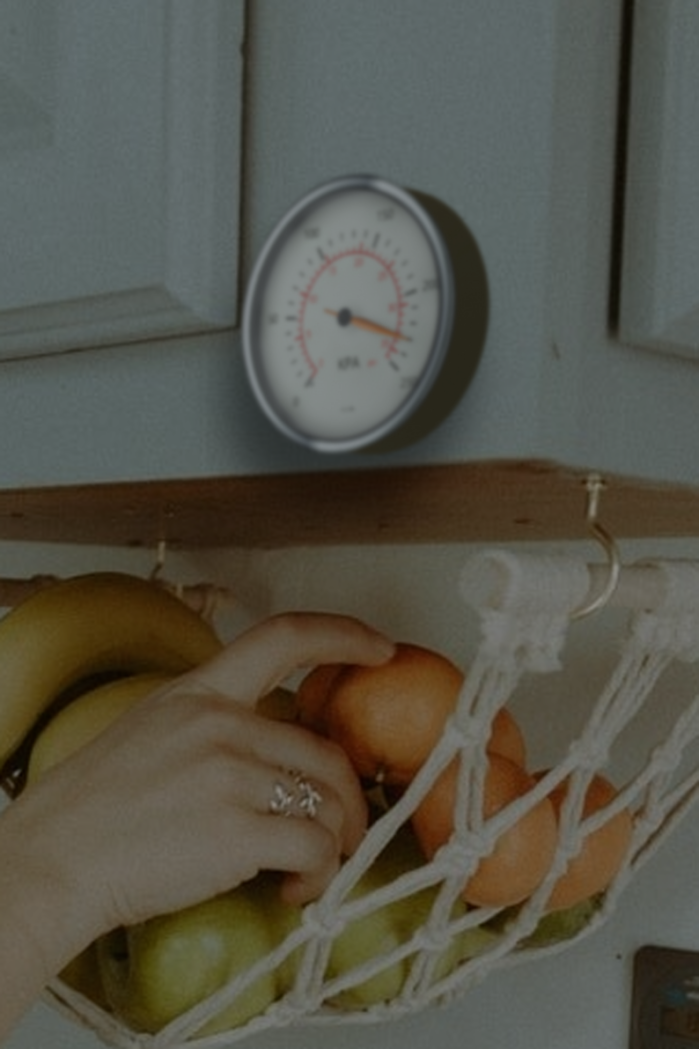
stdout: {"value": 230, "unit": "kPa"}
